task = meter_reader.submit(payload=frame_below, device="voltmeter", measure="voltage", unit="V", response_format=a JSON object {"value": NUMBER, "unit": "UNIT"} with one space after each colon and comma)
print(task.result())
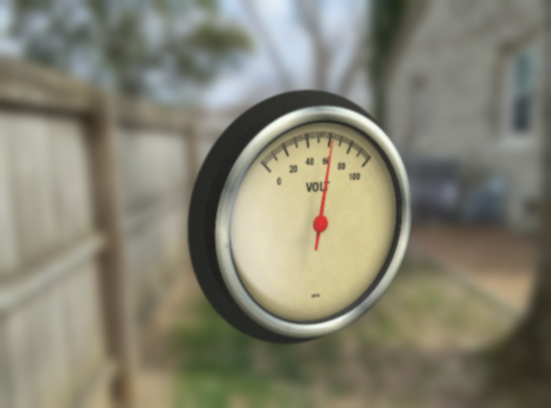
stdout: {"value": 60, "unit": "V"}
